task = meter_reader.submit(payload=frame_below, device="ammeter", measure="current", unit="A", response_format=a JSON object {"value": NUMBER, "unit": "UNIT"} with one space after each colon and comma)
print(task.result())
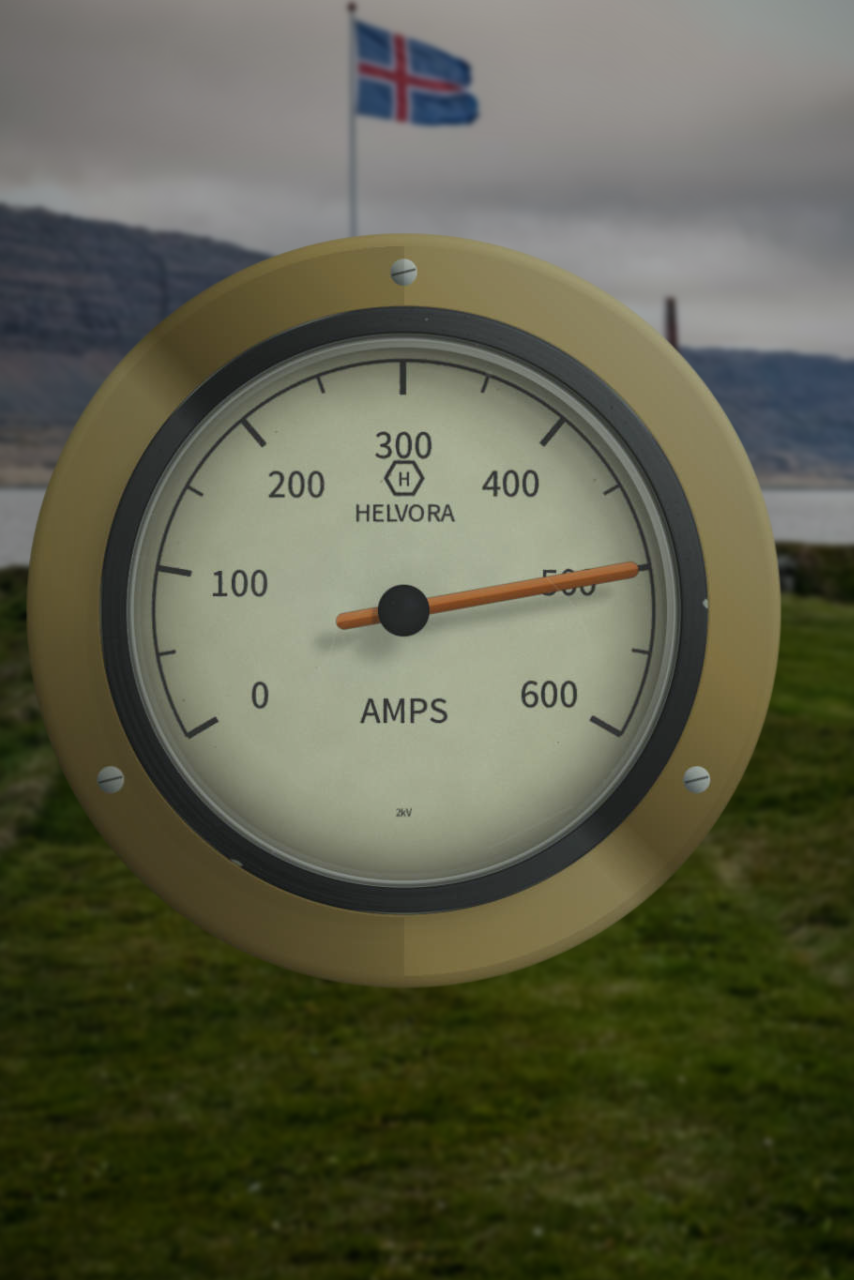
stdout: {"value": 500, "unit": "A"}
